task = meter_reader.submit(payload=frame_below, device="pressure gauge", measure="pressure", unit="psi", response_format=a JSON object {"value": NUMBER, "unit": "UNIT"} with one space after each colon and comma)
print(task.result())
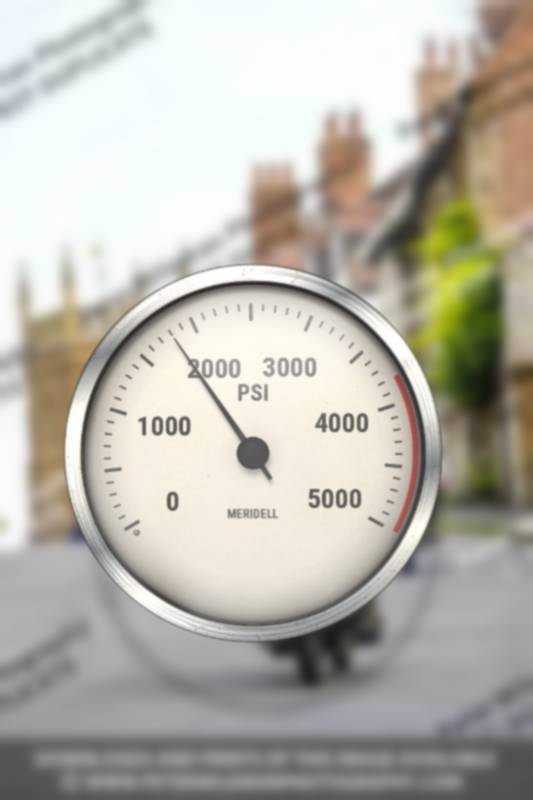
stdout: {"value": 1800, "unit": "psi"}
